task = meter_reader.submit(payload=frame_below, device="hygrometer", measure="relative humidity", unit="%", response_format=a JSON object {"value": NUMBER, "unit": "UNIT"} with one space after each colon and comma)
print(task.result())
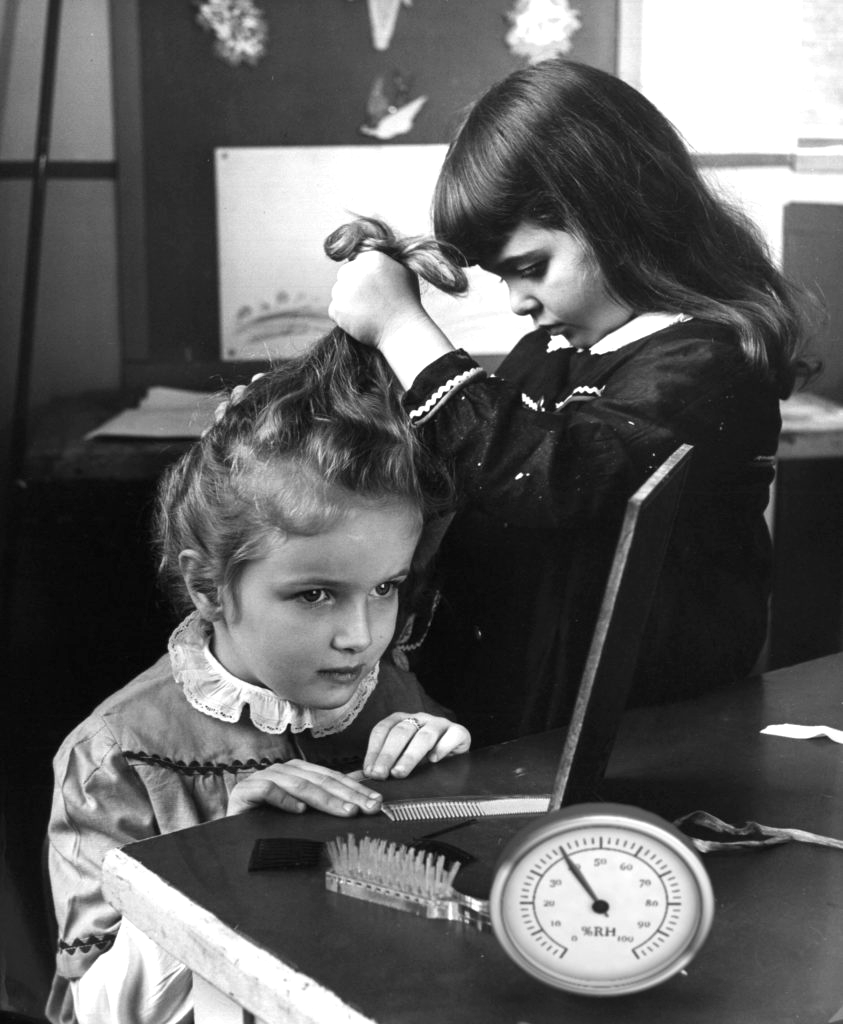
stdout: {"value": 40, "unit": "%"}
